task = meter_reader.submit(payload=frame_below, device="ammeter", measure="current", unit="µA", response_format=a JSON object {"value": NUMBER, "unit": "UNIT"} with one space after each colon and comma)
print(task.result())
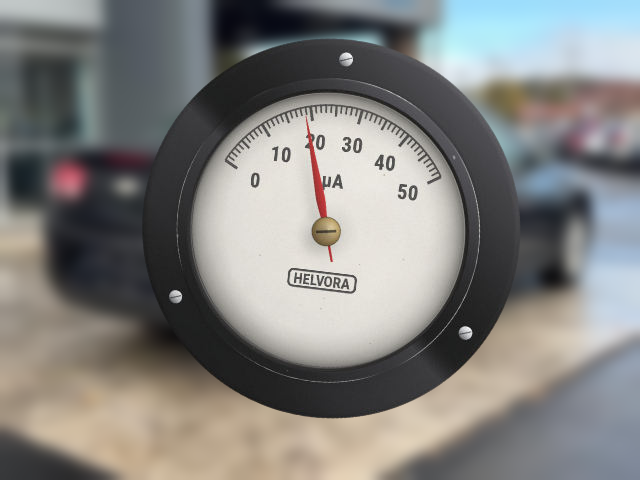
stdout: {"value": 19, "unit": "µA"}
